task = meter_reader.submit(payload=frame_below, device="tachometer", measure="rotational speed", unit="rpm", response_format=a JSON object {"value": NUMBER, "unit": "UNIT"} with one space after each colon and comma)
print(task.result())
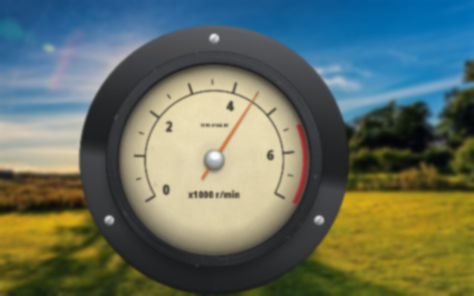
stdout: {"value": 4500, "unit": "rpm"}
